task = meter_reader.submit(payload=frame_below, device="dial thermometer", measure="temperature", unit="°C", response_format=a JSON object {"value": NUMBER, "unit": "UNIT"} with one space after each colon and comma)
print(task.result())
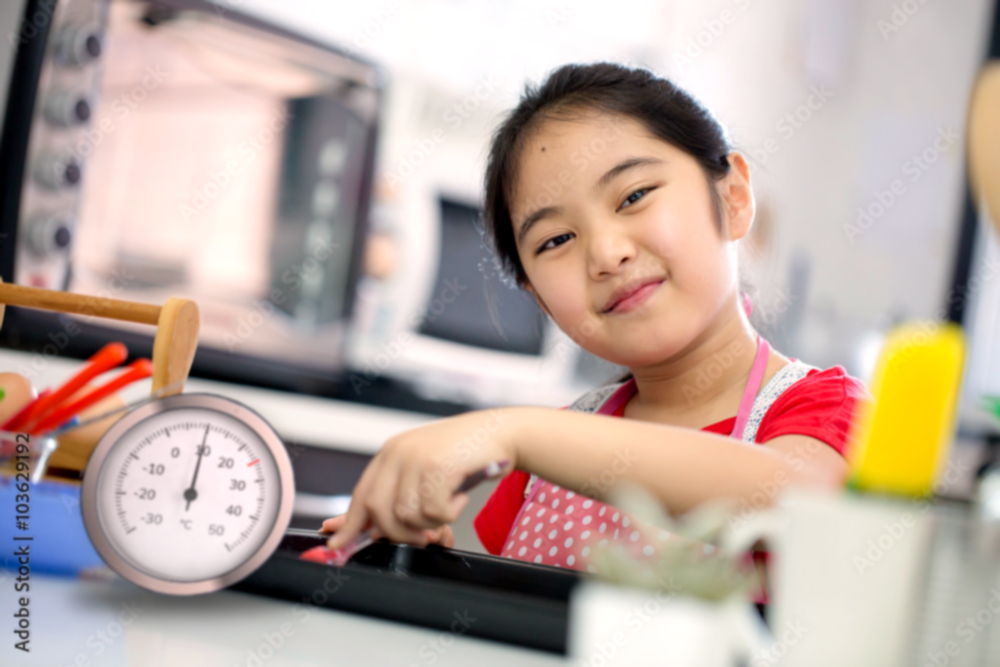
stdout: {"value": 10, "unit": "°C"}
